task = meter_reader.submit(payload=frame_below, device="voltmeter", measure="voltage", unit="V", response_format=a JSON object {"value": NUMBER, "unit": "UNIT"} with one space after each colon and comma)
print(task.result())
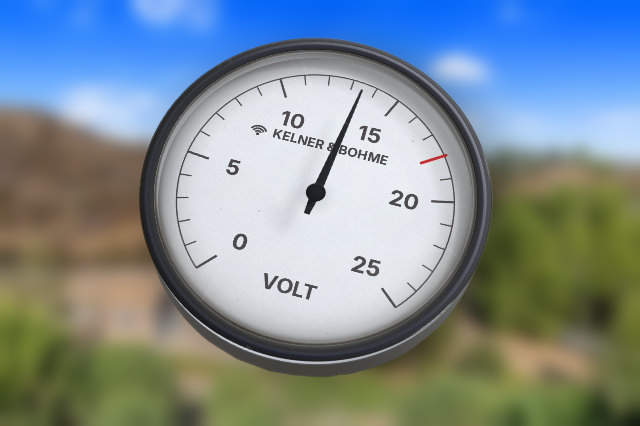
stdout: {"value": 13.5, "unit": "V"}
